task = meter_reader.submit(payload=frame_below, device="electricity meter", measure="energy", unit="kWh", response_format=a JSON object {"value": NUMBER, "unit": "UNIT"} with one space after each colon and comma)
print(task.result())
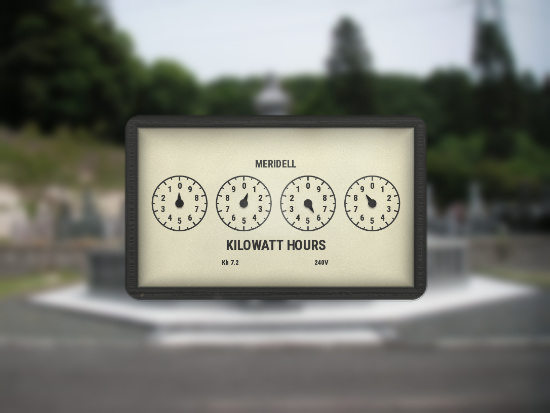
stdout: {"value": 59, "unit": "kWh"}
